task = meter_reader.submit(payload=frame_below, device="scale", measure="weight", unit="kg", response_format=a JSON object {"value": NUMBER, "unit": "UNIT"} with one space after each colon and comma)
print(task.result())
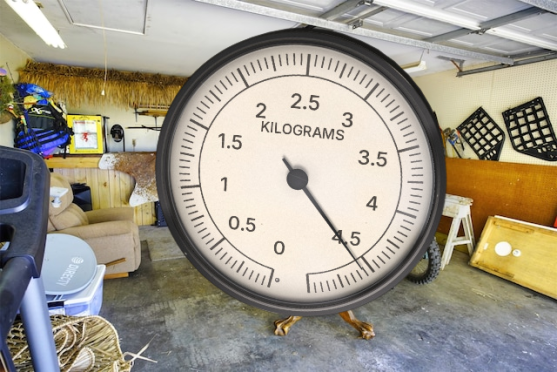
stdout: {"value": 4.55, "unit": "kg"}
